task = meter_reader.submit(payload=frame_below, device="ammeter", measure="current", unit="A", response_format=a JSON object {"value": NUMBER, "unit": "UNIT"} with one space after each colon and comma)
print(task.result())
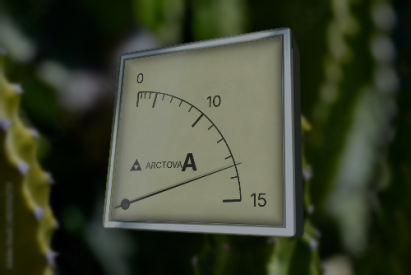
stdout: {"value": 13.5, "unit": "A"}
